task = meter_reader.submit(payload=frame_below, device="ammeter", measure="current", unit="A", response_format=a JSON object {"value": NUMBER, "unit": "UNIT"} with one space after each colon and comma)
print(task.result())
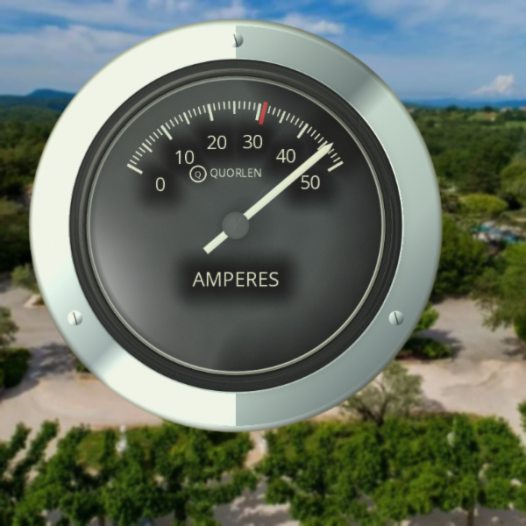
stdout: {"value": 46, "unit": "A"}
